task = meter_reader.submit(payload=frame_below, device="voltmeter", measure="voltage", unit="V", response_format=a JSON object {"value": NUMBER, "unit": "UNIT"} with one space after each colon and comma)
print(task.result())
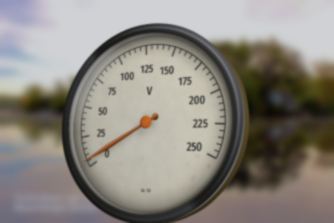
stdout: {"value": 5, "unit": "V"}
